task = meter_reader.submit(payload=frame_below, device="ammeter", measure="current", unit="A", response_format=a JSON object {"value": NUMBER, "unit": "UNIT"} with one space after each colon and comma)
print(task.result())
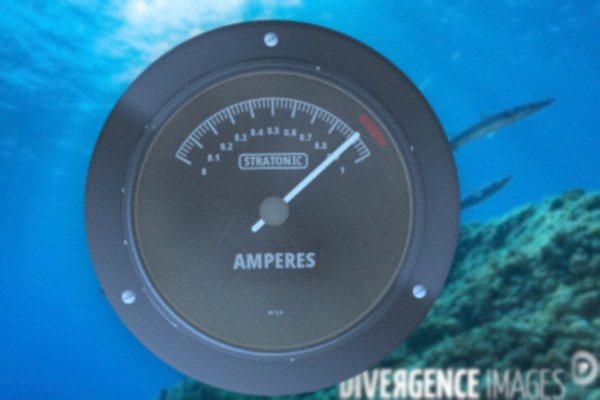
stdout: {"value": 0.9, "unit": "A"}
